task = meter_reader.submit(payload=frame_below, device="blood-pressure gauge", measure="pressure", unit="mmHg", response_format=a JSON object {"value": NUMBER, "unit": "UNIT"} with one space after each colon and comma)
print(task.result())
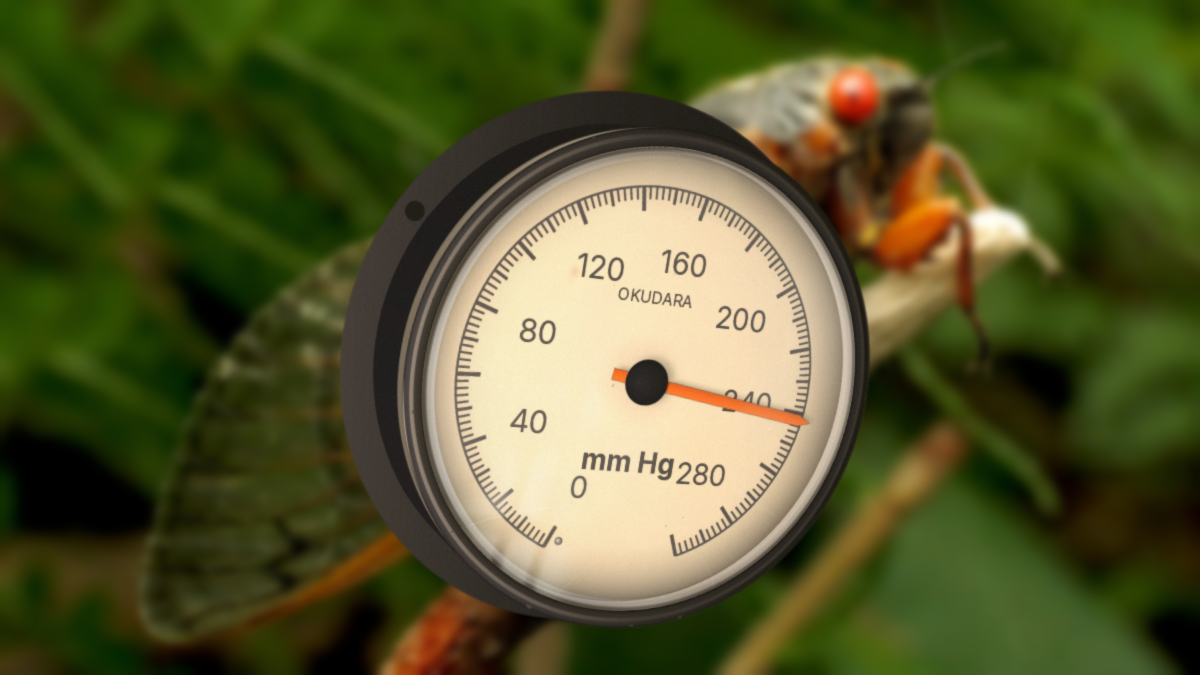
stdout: {"value": 242, "unit": "mmHg"}
